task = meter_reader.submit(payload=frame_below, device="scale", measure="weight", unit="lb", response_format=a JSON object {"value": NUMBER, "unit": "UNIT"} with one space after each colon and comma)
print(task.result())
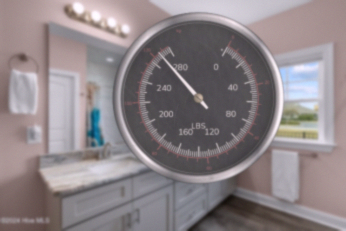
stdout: {"value": 270, "unit": "lb"}
